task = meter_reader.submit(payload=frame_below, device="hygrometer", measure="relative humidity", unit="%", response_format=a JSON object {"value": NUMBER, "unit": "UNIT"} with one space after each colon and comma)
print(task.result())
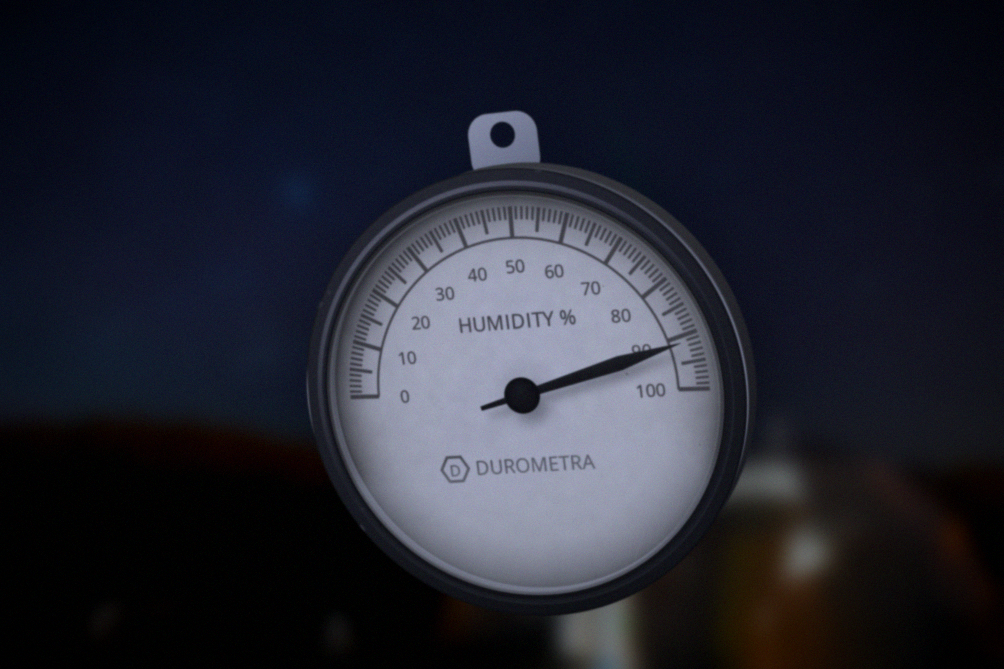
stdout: {"value": 91, "unit": "%"}
